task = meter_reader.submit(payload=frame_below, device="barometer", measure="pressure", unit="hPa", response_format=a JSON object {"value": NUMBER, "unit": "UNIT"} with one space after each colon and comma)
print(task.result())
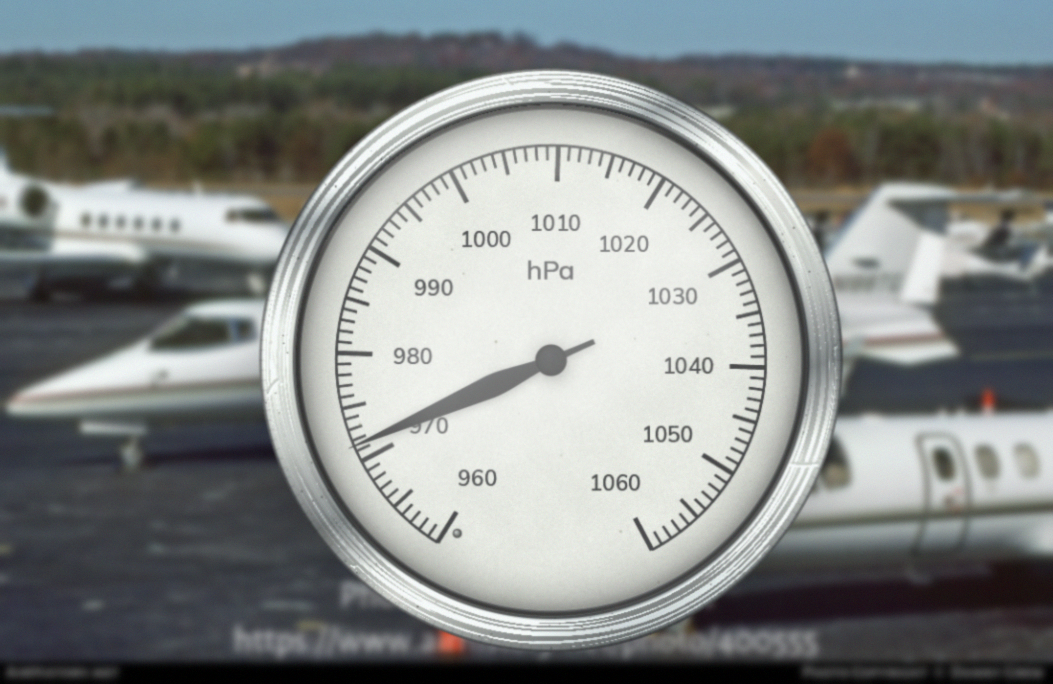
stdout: {"value": 971.5, "unit": "hPa"}
